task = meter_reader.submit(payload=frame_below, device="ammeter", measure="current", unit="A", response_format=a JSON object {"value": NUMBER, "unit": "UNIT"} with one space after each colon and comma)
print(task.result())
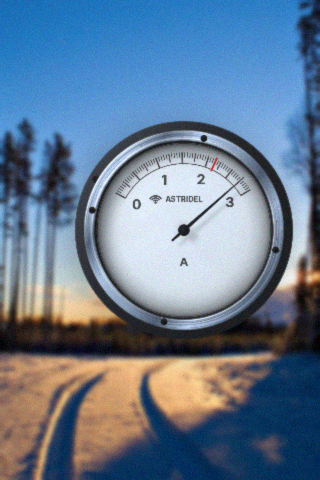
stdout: {"value": 2.75, "unit": "A"}
